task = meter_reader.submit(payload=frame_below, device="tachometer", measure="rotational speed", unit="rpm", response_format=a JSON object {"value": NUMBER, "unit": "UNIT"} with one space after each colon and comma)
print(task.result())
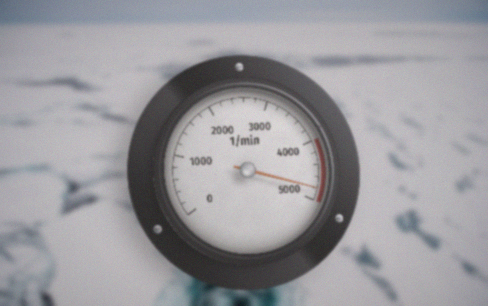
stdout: {"value": 4800, "unit": "rpm"}
